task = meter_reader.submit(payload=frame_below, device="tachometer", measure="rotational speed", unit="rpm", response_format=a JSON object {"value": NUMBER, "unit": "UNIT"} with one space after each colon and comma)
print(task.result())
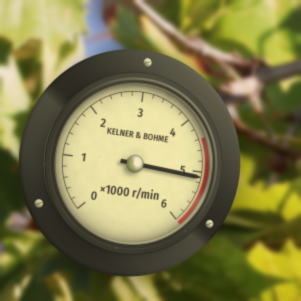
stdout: {"value": 5100, "unit": "rpm"}
